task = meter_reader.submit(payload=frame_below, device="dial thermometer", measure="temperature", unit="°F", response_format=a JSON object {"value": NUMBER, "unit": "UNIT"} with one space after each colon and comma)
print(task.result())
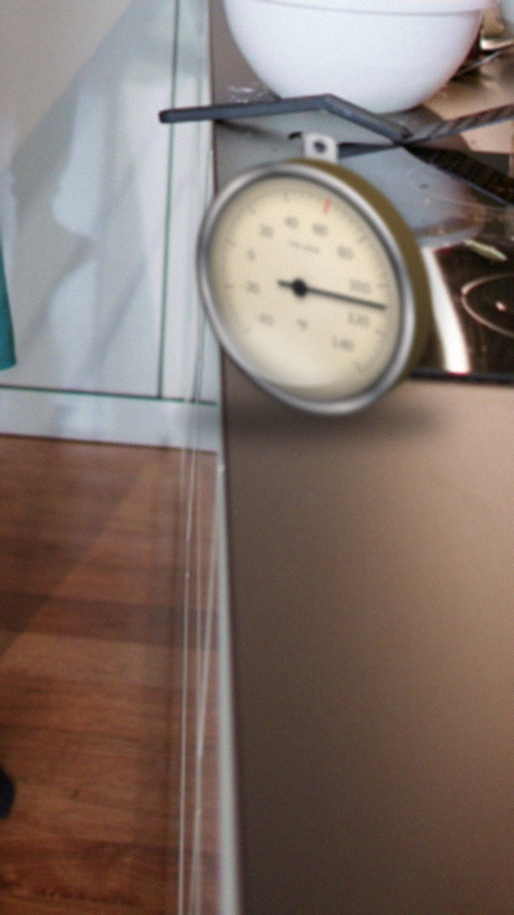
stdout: {"value": 108, "unit": "°F"}
